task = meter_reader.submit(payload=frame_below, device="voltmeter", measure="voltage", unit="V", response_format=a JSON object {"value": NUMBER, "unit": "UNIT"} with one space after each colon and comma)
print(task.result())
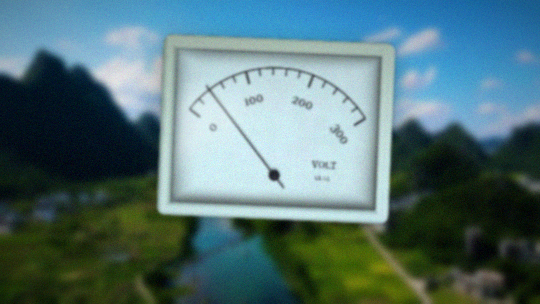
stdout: {"value": 40, "unit": "V"}
